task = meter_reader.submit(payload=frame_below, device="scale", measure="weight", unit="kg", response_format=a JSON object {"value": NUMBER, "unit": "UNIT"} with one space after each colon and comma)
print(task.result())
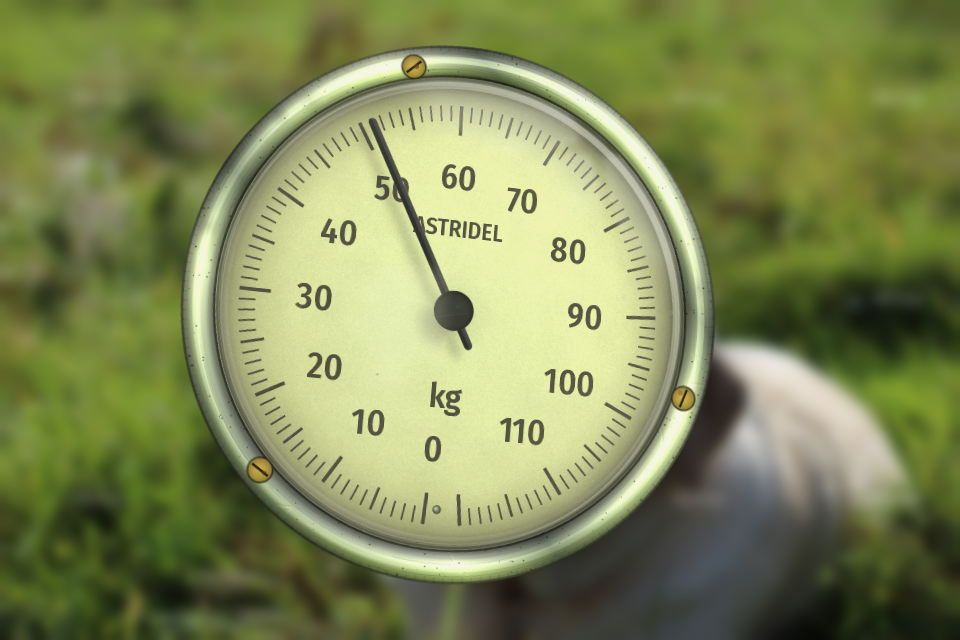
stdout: {"value": 51, "unit": "kg"}
